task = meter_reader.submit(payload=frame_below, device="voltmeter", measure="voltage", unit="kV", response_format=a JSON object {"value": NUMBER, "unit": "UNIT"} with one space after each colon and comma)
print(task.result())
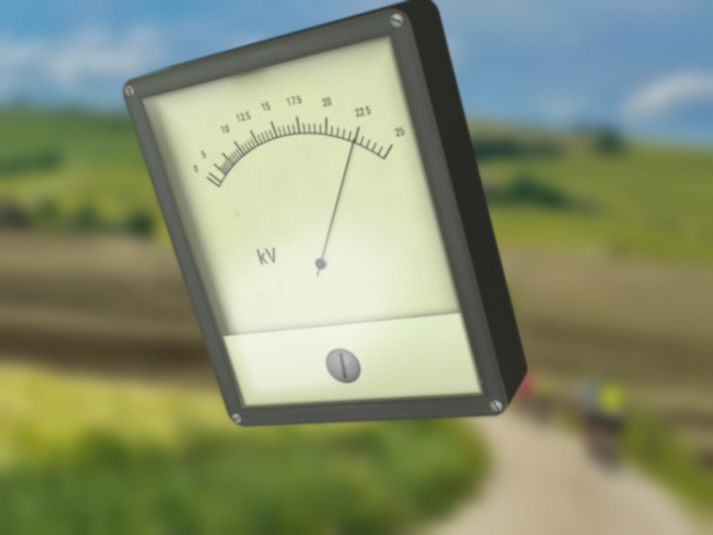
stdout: {"value": 22.5, "unit": "kV"}
